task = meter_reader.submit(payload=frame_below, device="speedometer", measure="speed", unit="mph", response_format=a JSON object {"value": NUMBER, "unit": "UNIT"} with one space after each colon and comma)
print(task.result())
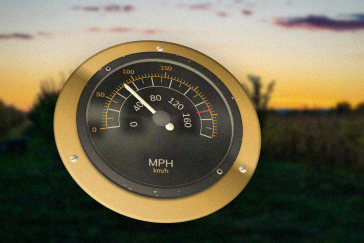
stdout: {"value": 50, "unit": "mph"}
